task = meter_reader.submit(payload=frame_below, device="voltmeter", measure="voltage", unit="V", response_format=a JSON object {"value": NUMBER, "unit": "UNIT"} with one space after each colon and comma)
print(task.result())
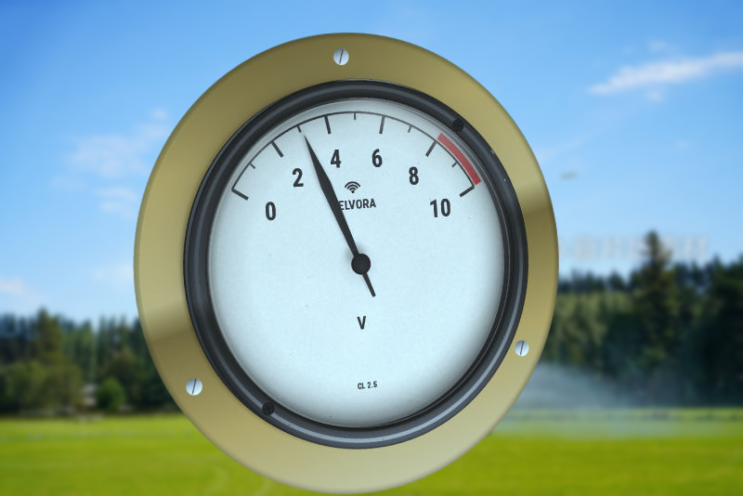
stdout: {"value": 3, "unit": "V"}
